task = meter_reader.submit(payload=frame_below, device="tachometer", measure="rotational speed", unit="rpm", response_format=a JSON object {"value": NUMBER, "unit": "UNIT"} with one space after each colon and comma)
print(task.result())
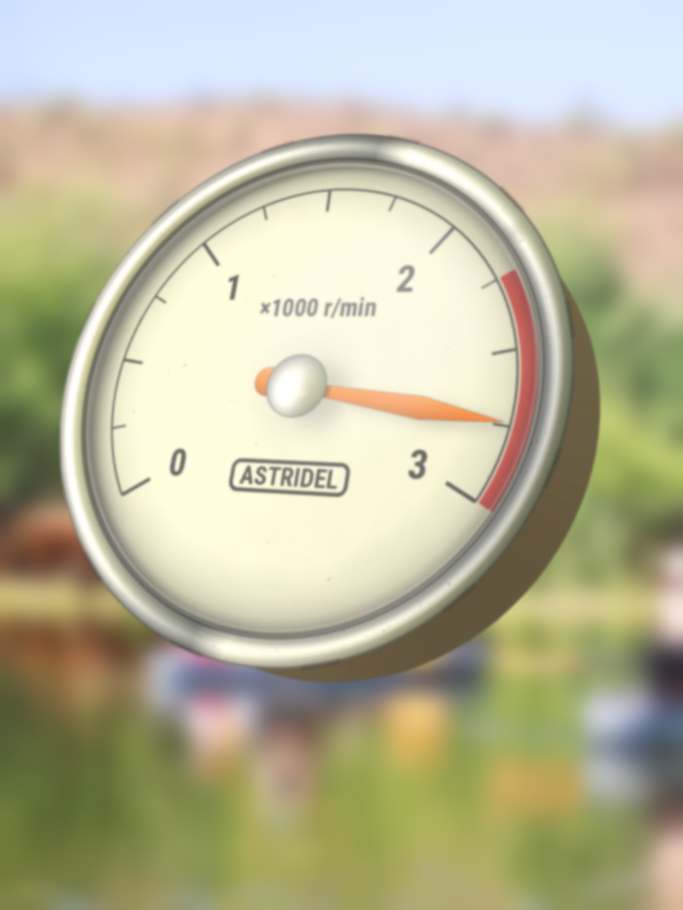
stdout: {"value": 2750, "unit": "rpm"}
